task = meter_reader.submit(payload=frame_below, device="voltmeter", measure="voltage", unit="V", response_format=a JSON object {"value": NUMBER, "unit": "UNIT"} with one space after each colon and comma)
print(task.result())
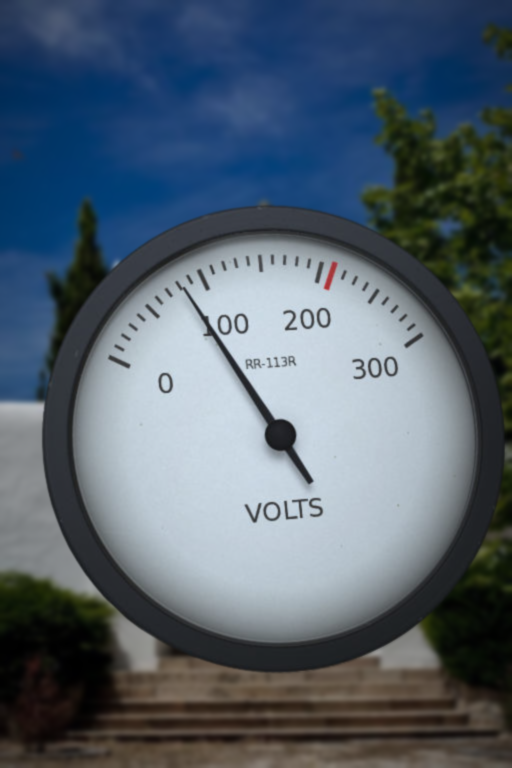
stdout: {"value": 80, "unit": "V"}
